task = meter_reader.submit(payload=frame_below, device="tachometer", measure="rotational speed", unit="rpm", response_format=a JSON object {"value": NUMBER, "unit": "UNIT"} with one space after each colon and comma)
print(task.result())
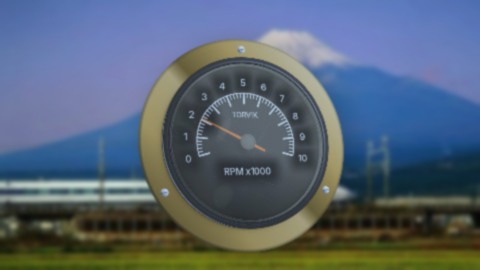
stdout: {"value": 2000, "unit": "rpm"}
